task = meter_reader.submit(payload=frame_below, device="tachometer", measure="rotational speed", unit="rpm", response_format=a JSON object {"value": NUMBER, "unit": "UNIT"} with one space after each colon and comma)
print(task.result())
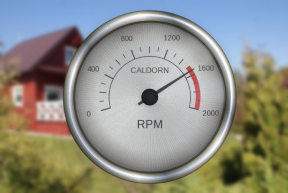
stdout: {"value": 1550, "unit": "rpm"}
